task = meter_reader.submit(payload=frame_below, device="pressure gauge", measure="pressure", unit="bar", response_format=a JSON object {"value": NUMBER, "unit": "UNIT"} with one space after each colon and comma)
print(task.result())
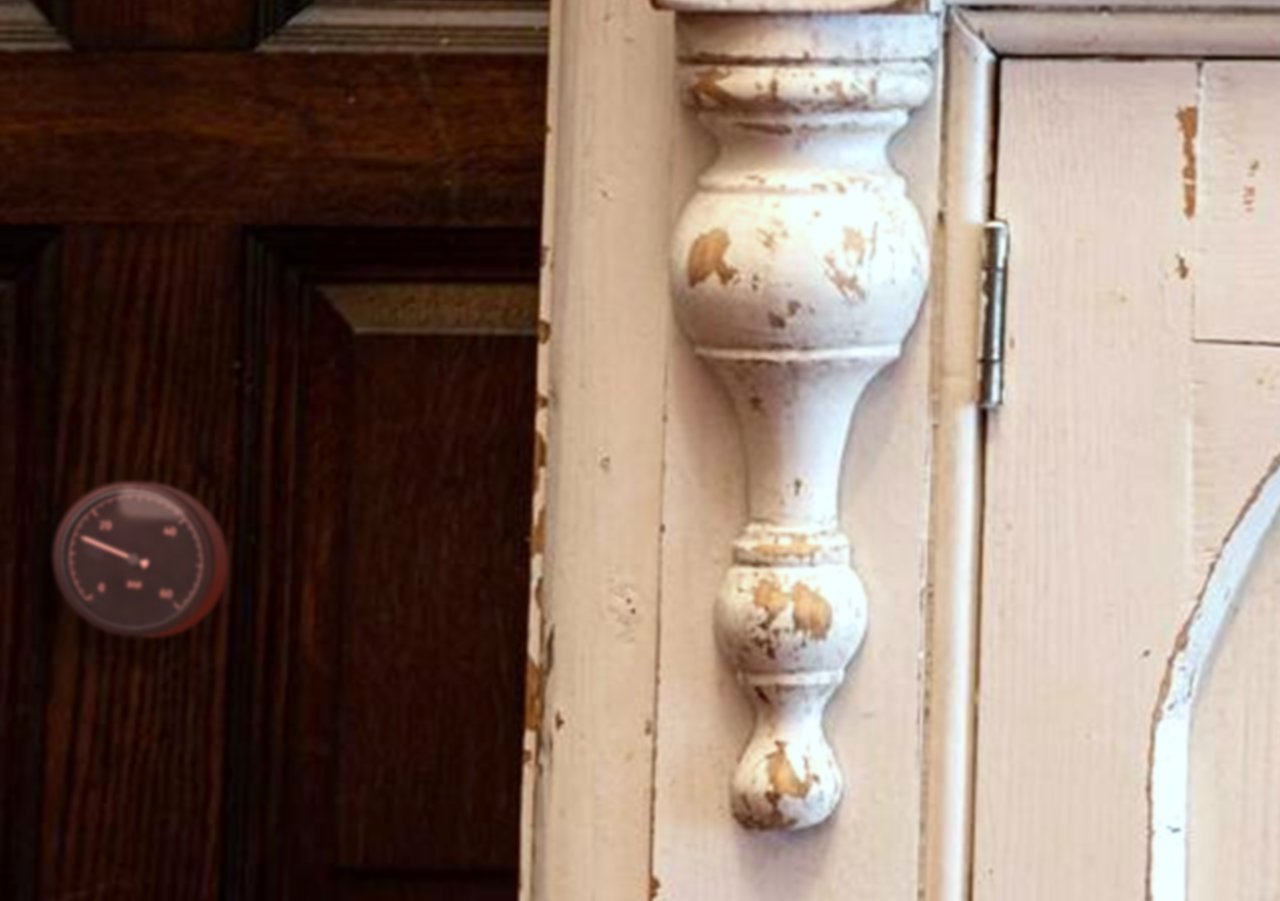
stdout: {"value": 14, "unit": "bar"}
